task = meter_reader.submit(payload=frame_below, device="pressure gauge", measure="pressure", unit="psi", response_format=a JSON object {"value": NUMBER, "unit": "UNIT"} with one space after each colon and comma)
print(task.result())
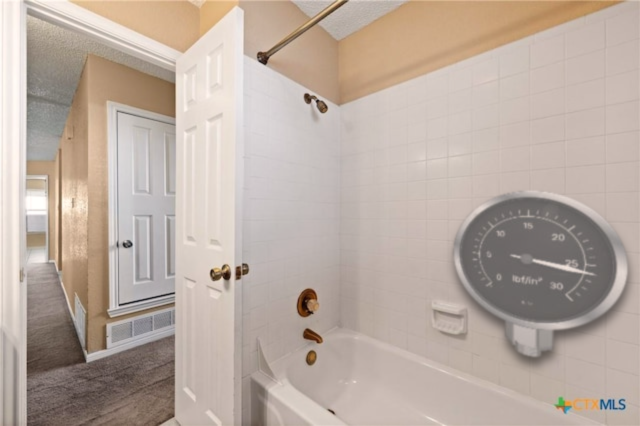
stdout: {"value": 26, "unit": "psi"}
